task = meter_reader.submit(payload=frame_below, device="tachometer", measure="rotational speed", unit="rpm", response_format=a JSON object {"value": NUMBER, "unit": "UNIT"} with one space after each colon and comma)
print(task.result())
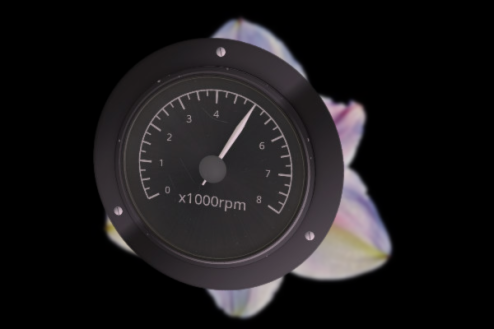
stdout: {"value": 5000, "unit": "rpm"}
